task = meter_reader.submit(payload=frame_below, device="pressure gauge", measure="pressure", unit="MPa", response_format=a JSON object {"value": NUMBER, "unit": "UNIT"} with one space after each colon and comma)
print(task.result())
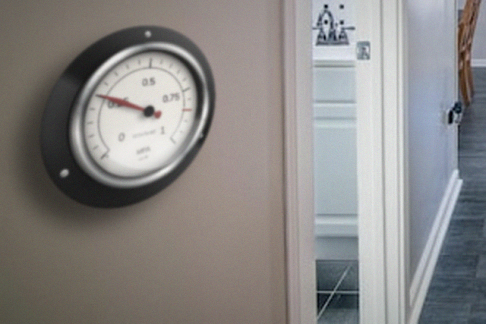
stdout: {"value": 0.25, "unit": "MPa"}
